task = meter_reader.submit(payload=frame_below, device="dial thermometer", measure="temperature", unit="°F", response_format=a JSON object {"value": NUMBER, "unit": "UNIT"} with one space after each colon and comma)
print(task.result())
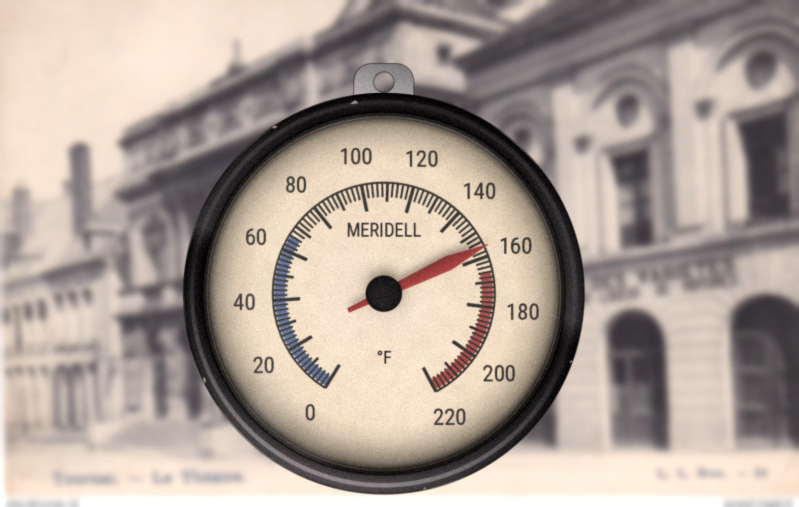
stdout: {"value": 156, "unit": "°F"}
